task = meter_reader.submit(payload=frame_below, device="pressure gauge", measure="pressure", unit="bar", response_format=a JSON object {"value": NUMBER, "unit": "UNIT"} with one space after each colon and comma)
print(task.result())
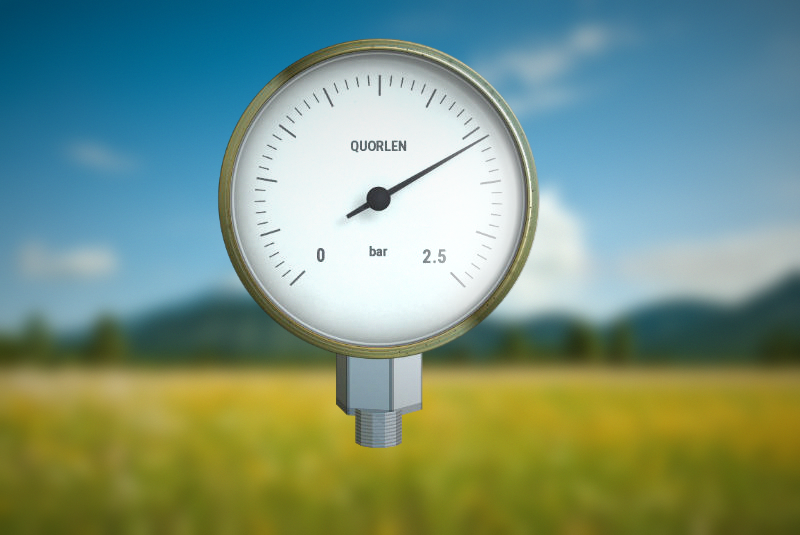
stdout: {"value": 1.8, "unit": "bar"}
